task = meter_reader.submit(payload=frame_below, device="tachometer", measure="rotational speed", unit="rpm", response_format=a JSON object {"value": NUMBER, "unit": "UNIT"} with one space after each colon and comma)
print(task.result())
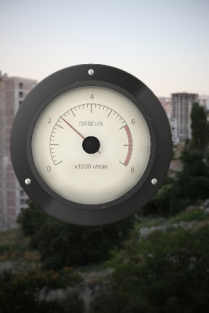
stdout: {"value": 2400, "unit": "rpm"}
